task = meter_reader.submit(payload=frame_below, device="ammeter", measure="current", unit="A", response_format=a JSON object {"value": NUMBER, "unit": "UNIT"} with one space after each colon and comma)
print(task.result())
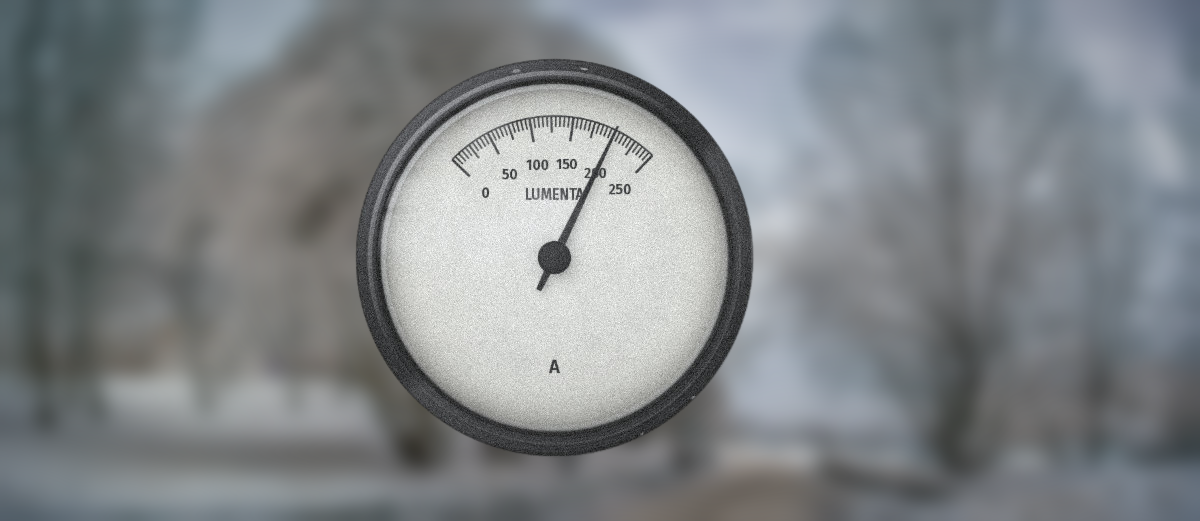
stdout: {"value": 200, "unit": "A"}
